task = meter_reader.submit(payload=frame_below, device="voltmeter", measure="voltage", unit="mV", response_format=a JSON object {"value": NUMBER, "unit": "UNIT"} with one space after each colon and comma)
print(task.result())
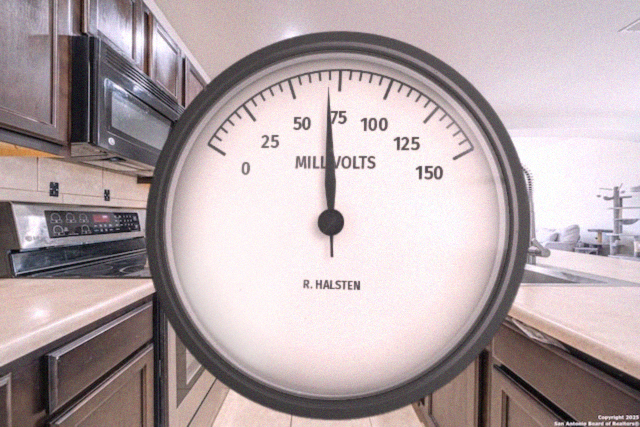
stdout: {"value": 70, "unit": "mV"}
